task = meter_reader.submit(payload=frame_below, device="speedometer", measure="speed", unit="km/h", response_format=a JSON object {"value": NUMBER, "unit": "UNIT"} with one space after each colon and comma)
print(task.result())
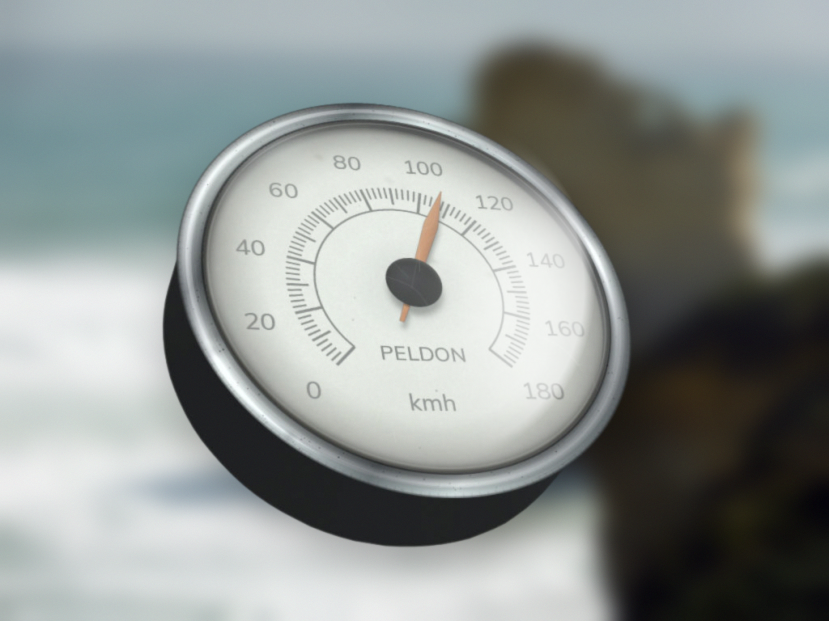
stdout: {"value": 106, "unit": "km/h"}
